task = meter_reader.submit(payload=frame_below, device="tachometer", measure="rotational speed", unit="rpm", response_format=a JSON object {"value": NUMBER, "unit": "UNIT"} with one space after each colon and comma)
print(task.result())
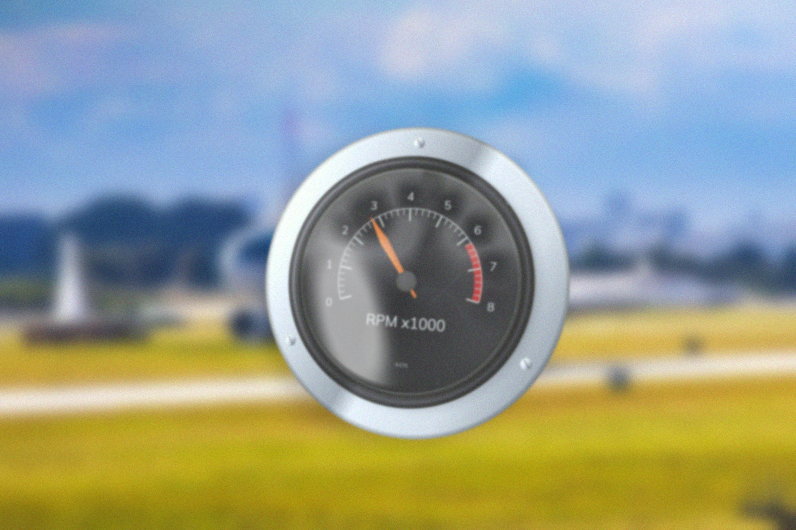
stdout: {"value": 2800, "unit": "rpm"}
